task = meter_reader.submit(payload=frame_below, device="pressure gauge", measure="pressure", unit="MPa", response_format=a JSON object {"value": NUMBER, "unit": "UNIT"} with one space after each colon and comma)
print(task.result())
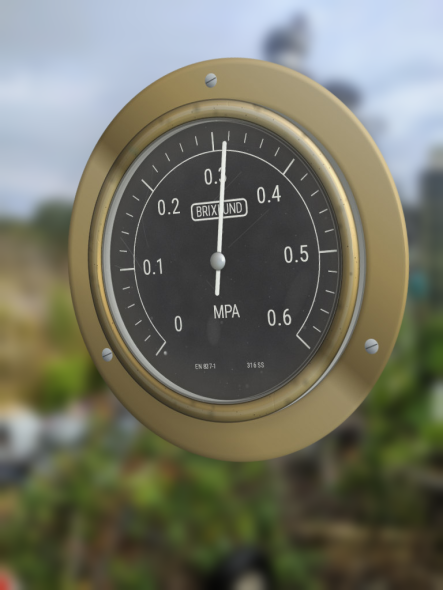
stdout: {"value": 0.32, "unit": "MPa"}
